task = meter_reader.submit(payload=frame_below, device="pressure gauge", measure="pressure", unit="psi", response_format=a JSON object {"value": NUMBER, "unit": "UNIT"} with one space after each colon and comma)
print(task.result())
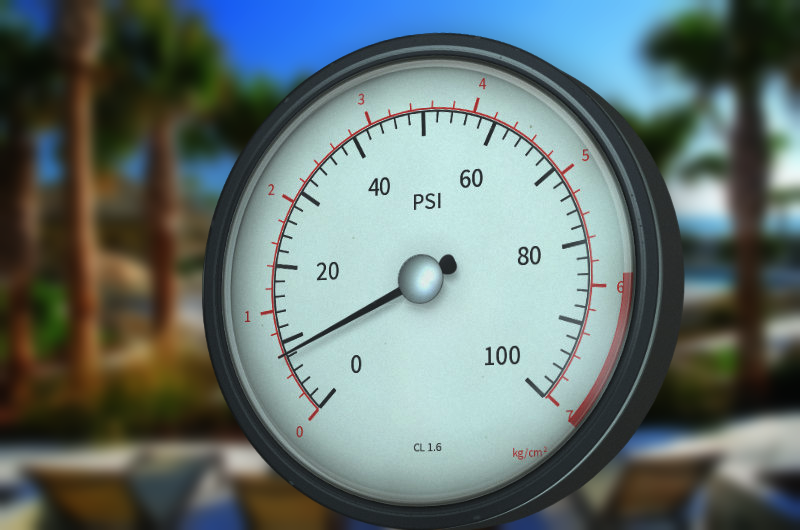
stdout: {"value": 8, "unit": "psi"}
